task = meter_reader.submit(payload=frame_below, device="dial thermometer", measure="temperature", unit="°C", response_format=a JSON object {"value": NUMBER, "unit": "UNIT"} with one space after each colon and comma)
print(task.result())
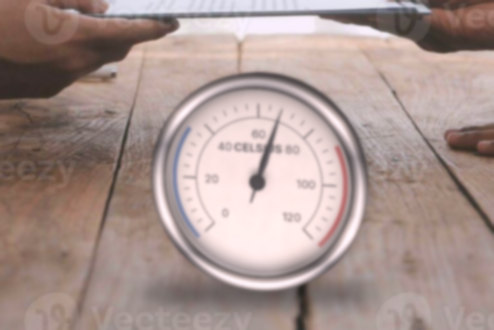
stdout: {"value": 68, "unit": "°C"}
